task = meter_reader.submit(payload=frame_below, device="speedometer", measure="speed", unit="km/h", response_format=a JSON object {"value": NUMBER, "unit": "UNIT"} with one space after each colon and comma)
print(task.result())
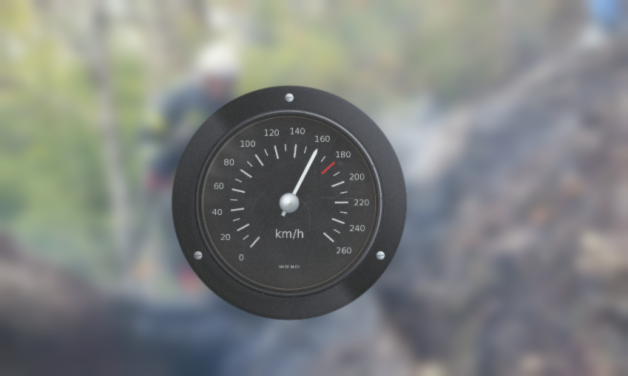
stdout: {"value": 160, "unit": "km/h"}
